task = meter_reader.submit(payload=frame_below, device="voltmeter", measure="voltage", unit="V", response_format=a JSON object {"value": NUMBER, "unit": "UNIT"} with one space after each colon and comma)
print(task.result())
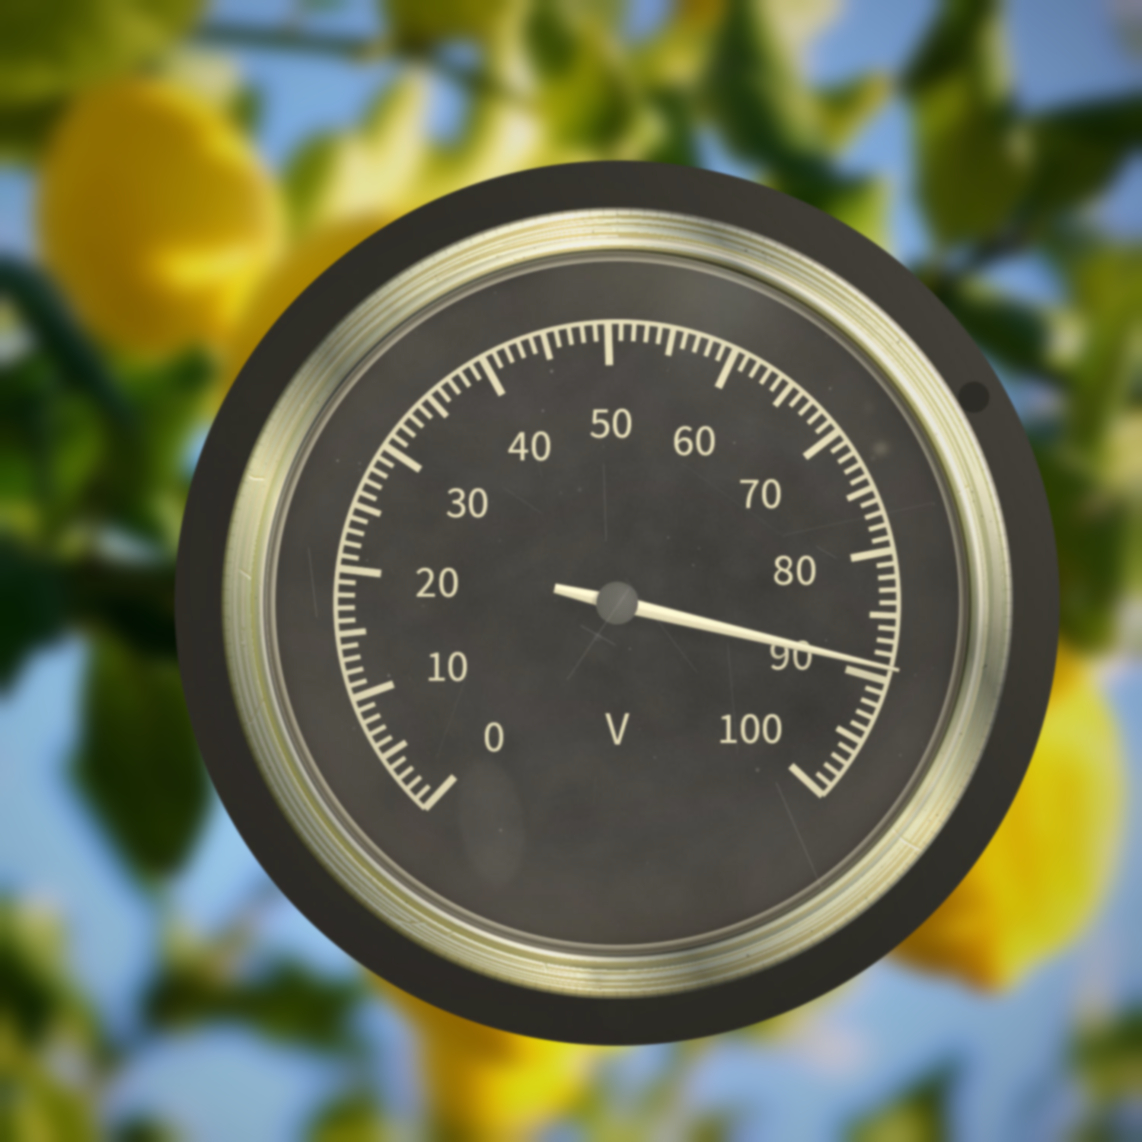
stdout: {"value": 89, "unit": "V"}
